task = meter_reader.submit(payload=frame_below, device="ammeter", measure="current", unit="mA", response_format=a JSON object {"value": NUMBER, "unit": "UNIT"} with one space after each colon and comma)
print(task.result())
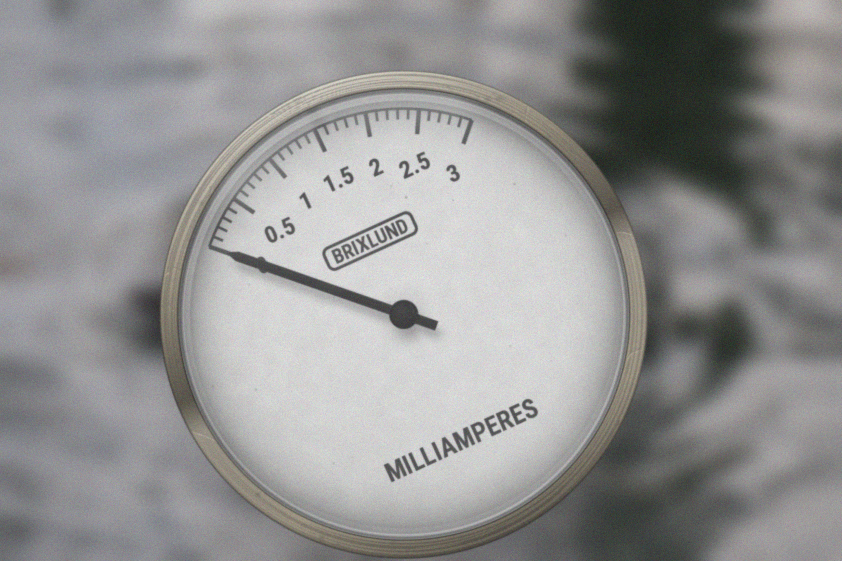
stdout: {"value": 0, "unit": "mA"}
